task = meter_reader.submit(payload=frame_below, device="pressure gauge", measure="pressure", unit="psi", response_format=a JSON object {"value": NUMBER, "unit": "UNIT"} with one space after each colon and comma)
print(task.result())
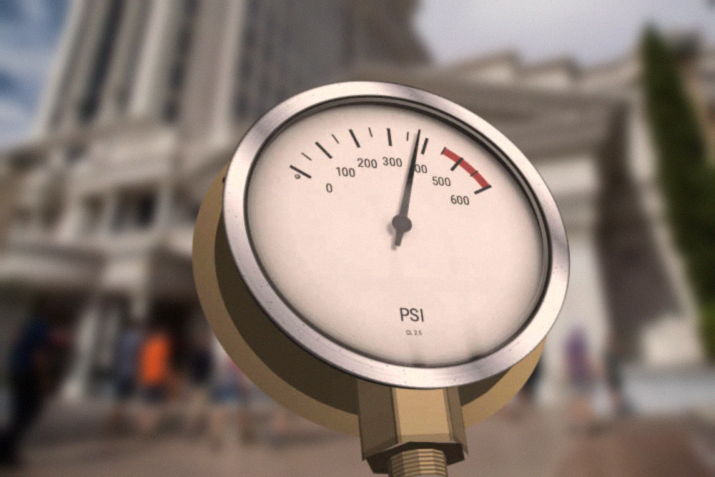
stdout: {"value": 375, "unit": "psi"}
